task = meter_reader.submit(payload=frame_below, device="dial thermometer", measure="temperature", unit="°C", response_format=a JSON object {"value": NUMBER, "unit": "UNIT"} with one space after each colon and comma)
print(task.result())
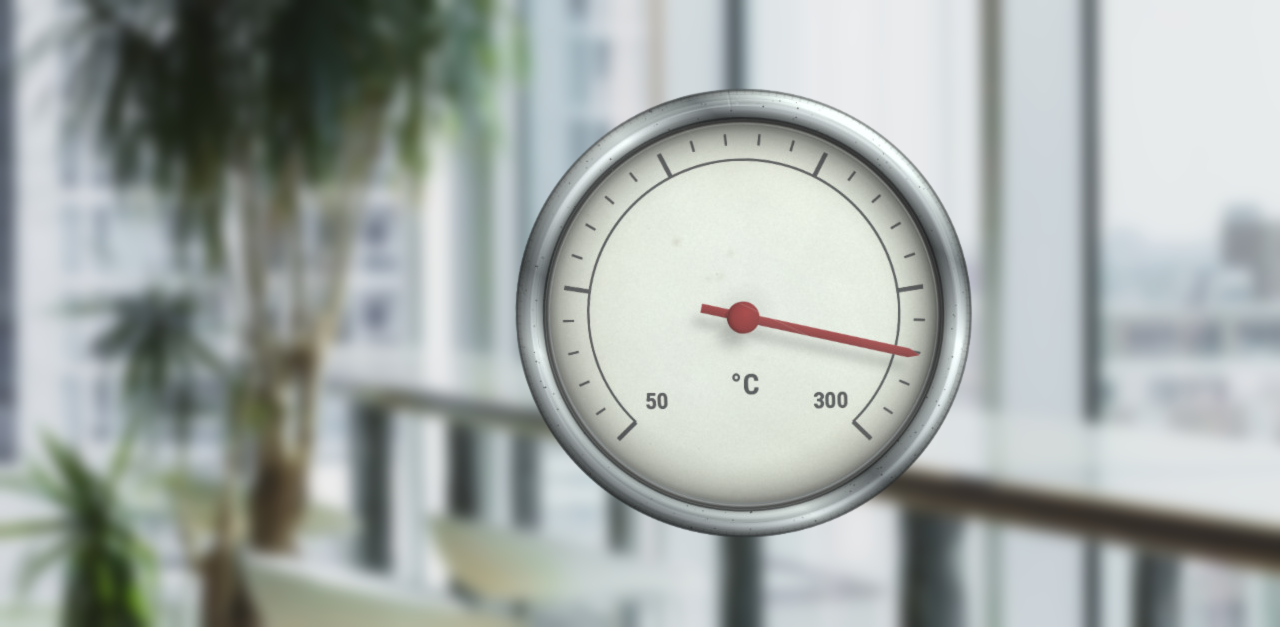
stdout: {"value": 270, "unit": "°C"}
